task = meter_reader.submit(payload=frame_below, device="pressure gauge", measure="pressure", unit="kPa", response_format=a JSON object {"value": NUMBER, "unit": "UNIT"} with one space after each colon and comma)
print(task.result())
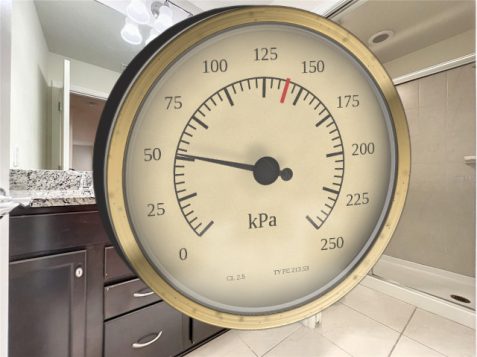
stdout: {"value": 52.5, "unit": "kPa"}
